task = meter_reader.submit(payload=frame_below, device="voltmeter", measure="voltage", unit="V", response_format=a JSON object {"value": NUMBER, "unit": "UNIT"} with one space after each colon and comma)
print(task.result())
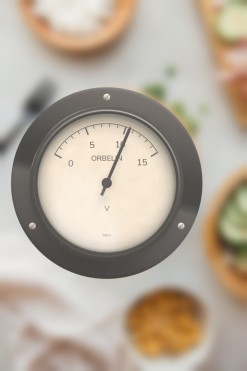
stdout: {"value": 10.5, "unit": "V"}
